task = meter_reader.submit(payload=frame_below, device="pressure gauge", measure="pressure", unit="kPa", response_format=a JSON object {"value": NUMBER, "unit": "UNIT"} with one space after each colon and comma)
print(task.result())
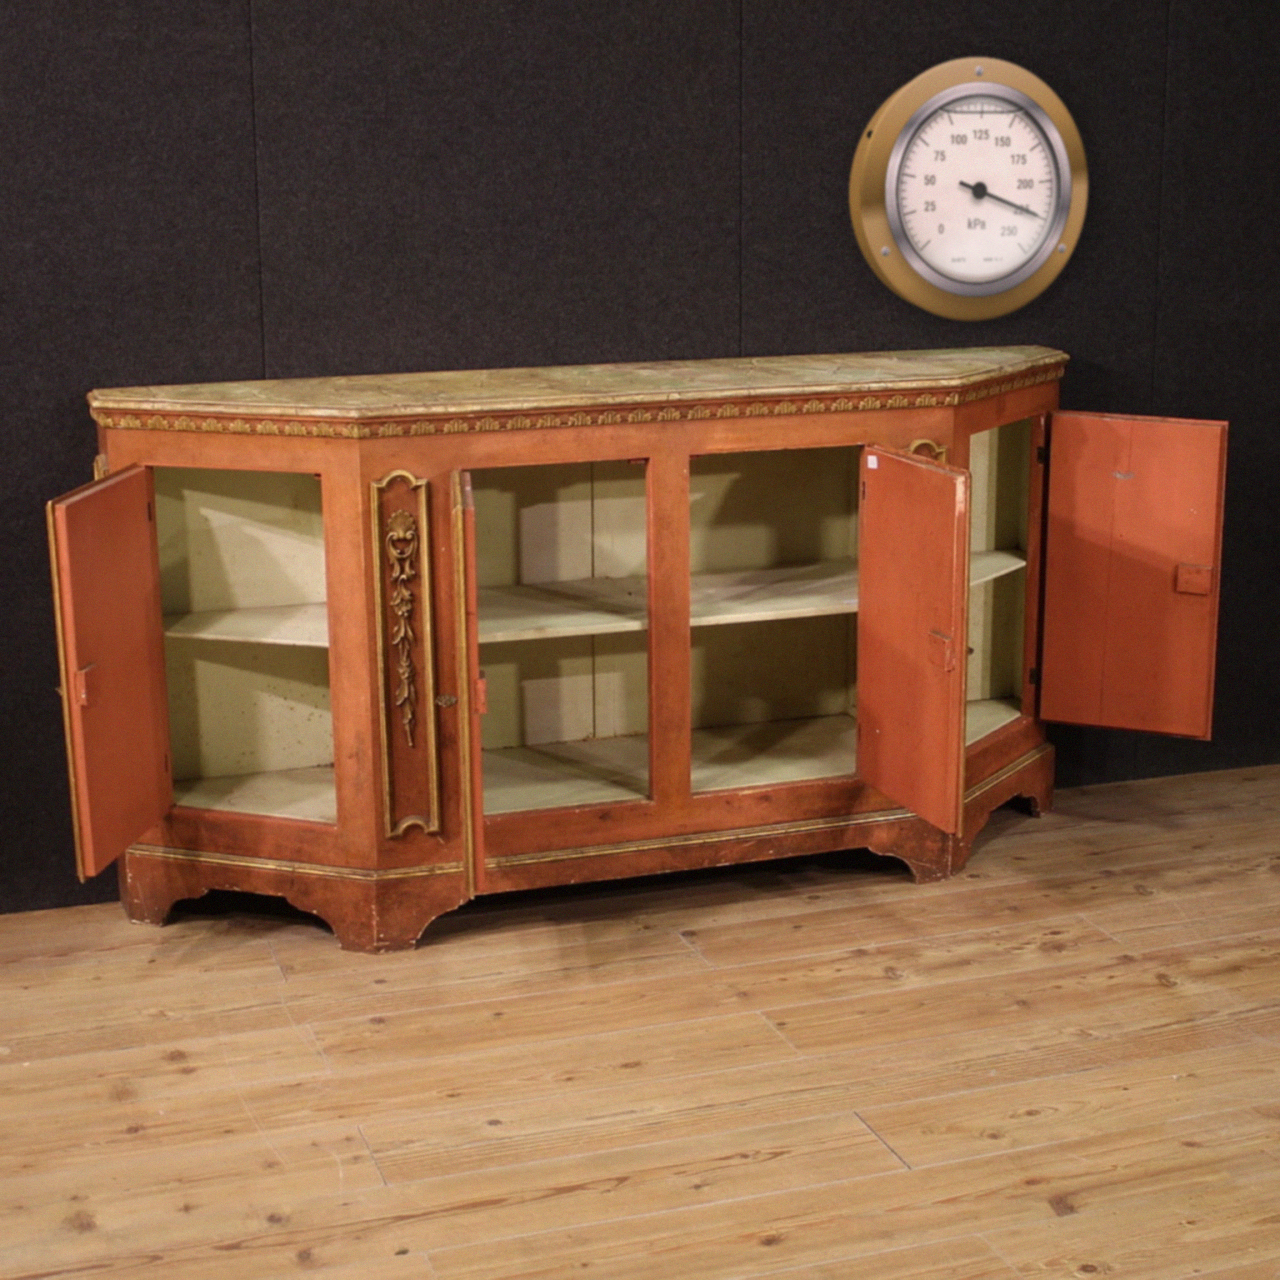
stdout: {"value": 225, "unit": "kPa"}
